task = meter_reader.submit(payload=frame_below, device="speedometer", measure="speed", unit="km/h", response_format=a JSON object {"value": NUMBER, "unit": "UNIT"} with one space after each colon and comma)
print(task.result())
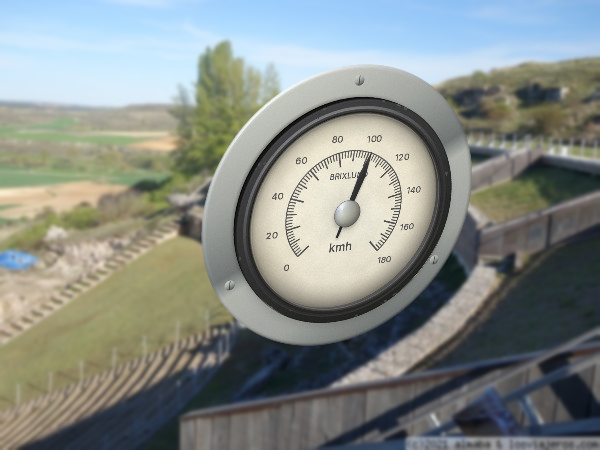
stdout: {"value": 100, "unit": "km/h"}
